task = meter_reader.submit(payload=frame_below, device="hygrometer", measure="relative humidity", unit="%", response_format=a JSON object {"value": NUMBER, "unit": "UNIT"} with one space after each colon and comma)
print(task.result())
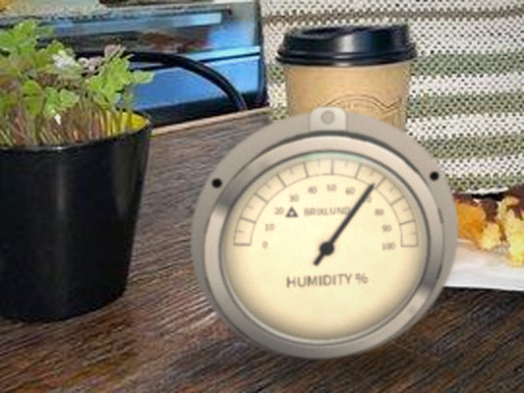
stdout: {"value": 67.5, "unit": "%"}
